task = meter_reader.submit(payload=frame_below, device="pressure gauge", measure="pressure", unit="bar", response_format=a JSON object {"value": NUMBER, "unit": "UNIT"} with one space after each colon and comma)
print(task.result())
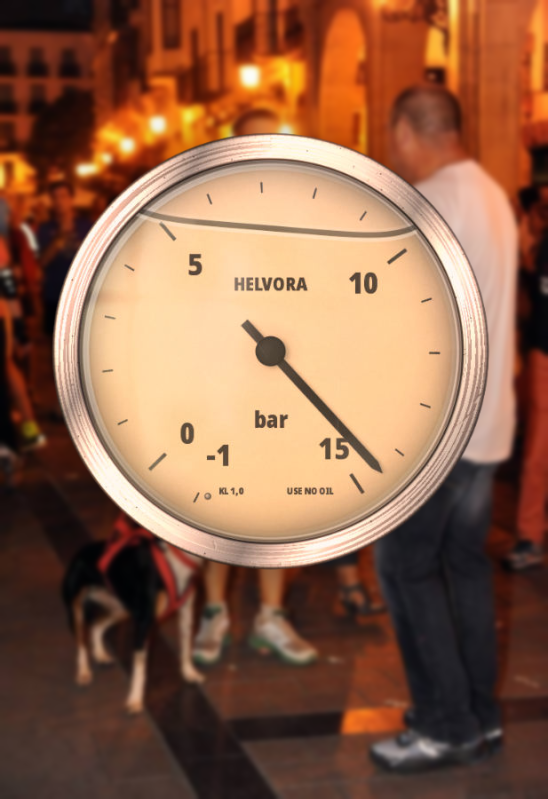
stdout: {"value": 14.5, "unit": "bar"}
